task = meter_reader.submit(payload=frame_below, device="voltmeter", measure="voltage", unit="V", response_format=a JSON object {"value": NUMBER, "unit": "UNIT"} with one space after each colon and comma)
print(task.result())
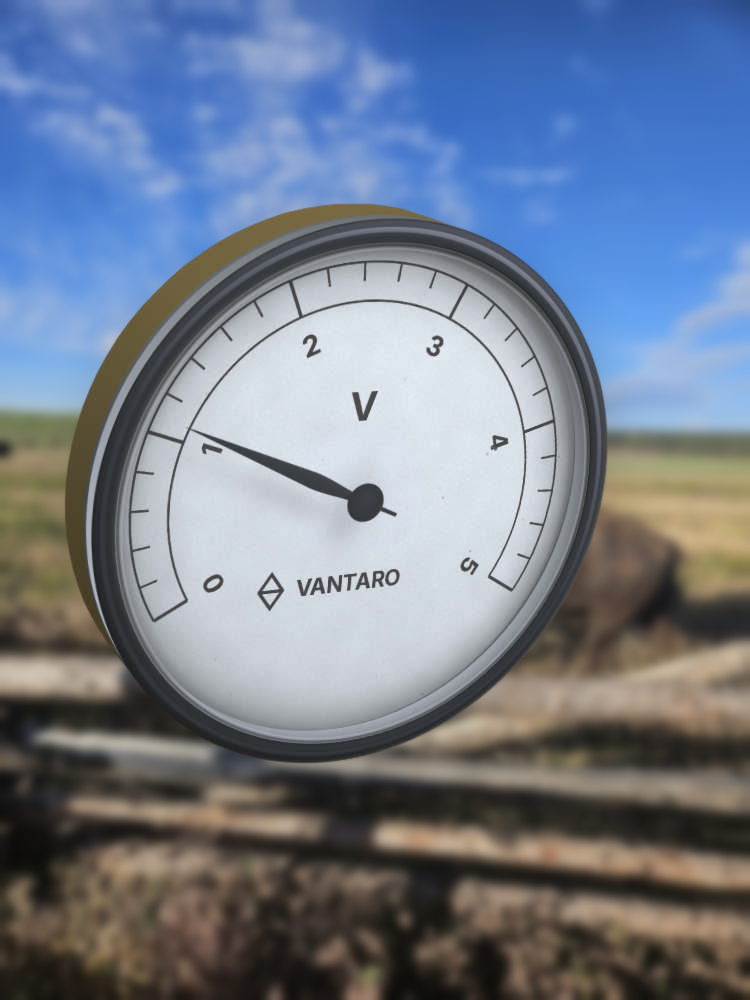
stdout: {"value": 1.1, "unit": "V"}
